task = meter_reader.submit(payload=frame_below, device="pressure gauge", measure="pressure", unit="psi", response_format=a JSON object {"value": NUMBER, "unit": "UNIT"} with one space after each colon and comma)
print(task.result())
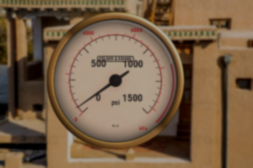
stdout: {"value": 50, "unit": "psi"}
